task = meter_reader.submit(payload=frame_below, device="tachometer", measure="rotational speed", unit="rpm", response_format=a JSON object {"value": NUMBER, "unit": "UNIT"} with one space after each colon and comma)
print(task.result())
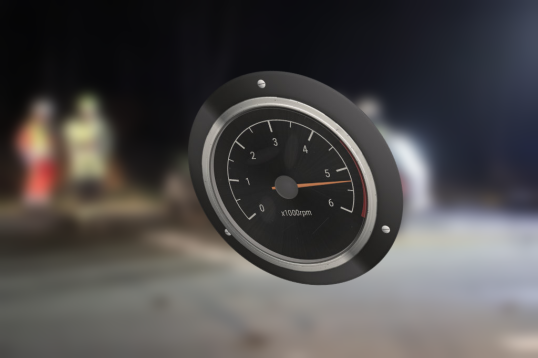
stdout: {"value": 5250, "unit": "rpm"}
